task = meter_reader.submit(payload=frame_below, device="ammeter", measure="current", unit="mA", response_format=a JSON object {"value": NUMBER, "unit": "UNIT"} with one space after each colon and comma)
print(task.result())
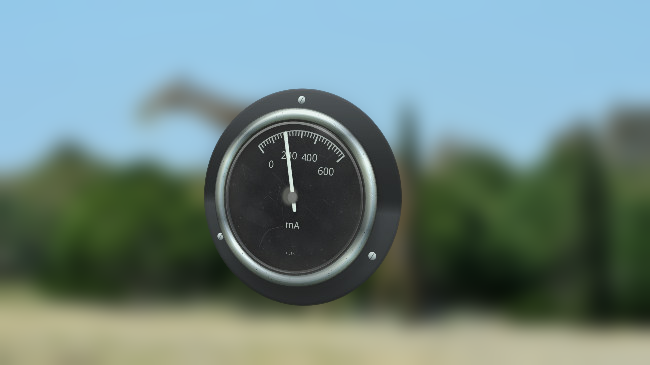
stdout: {"value": 200, "unit": "mA"}
